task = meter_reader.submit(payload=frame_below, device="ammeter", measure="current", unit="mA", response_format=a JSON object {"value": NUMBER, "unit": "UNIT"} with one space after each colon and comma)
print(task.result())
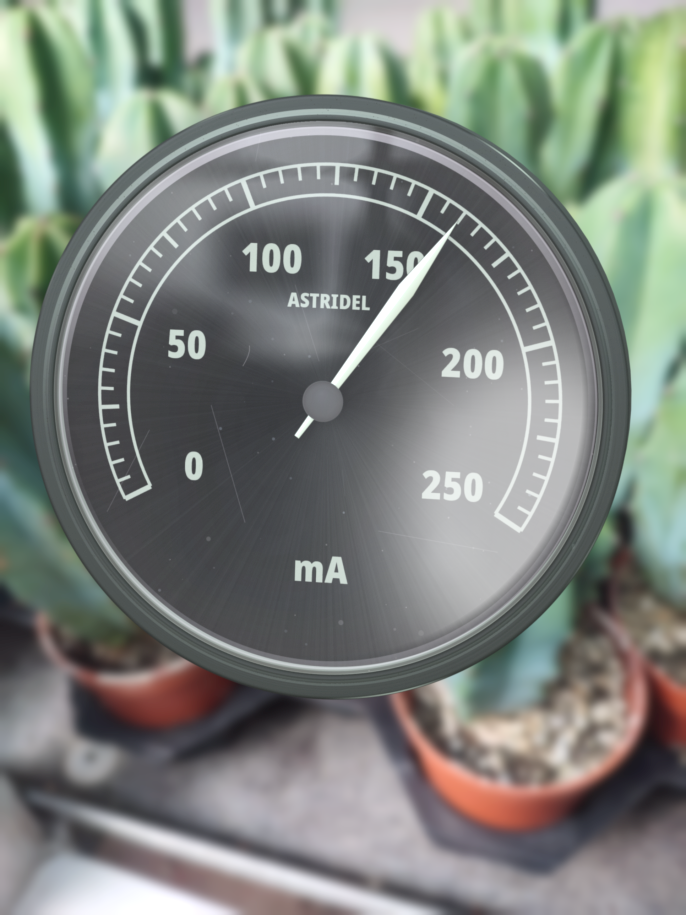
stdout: {"value": 160, "unit": "mA"}
